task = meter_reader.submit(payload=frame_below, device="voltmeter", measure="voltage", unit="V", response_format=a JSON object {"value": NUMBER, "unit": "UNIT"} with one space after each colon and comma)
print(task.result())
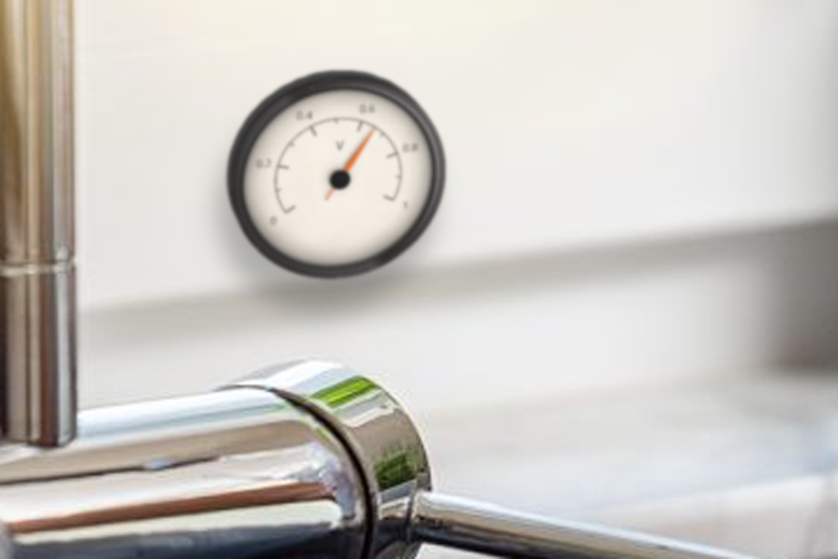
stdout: {"value": 0.65, "unit": "V"}
